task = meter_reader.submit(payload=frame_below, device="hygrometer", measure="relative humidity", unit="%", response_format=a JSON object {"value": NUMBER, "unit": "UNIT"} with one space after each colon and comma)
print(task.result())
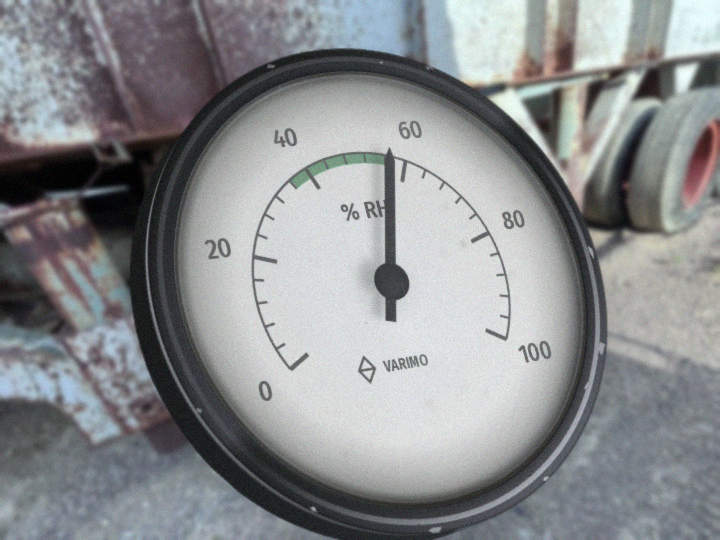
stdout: {"value": 56, "unit": "%"}
